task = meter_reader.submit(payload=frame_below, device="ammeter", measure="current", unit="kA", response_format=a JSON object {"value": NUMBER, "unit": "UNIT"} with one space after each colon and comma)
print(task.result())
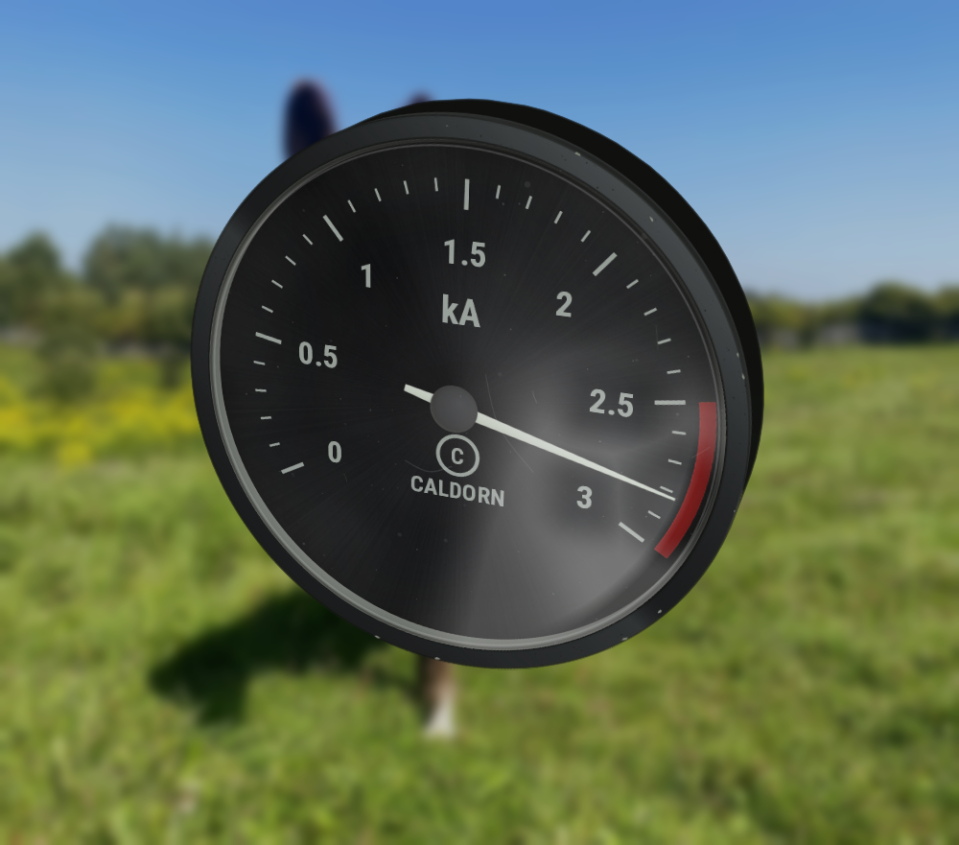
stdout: {"value": 2.8, "unit": "kA"}
